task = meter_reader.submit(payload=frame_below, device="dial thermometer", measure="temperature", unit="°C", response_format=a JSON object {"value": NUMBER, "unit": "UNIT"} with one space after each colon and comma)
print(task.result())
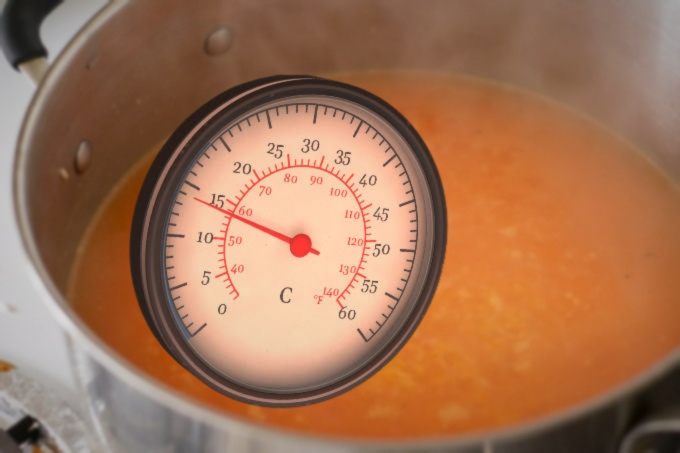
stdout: {"value": 14, "unit": "°C"}
